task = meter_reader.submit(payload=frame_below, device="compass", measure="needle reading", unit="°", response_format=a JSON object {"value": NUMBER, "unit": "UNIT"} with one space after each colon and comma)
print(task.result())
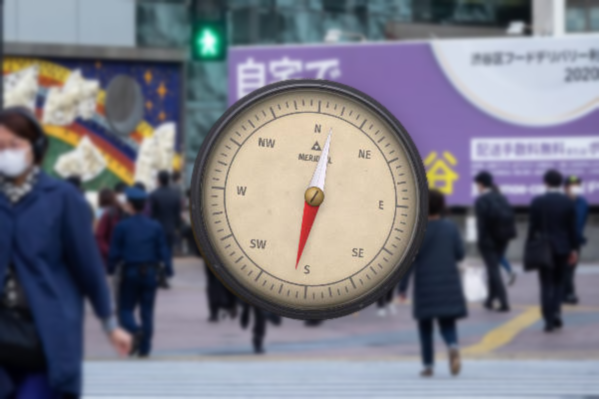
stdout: {"value": 190, "unit": "°"}
